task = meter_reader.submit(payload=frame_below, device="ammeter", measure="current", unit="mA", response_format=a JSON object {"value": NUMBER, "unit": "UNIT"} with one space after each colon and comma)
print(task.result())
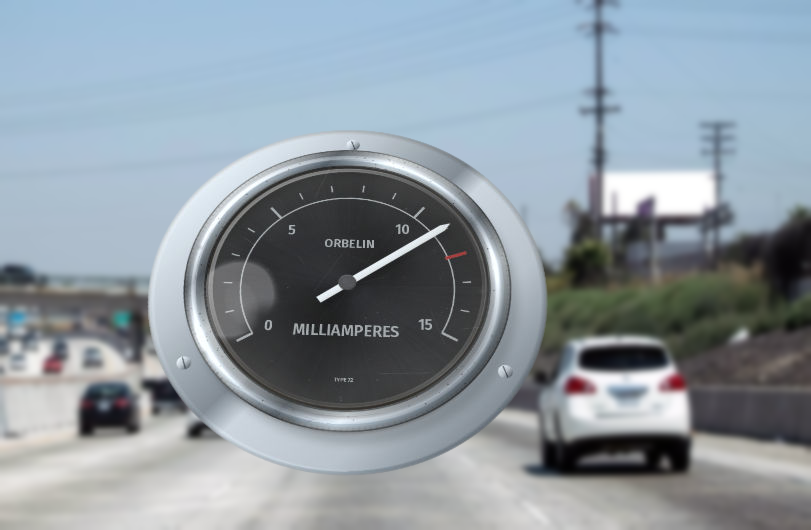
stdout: {"value": 11, "unit": "mA"}
